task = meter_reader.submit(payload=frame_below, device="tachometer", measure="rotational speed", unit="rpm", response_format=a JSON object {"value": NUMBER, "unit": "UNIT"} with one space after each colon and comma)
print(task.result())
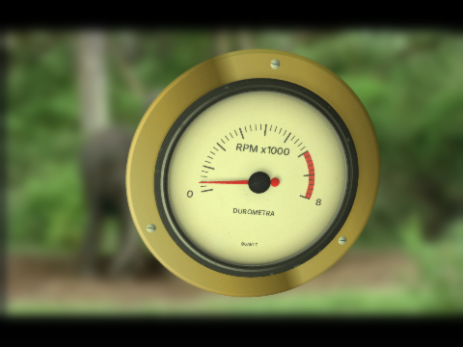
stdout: {"value": 400, "unit": "rpm"}
